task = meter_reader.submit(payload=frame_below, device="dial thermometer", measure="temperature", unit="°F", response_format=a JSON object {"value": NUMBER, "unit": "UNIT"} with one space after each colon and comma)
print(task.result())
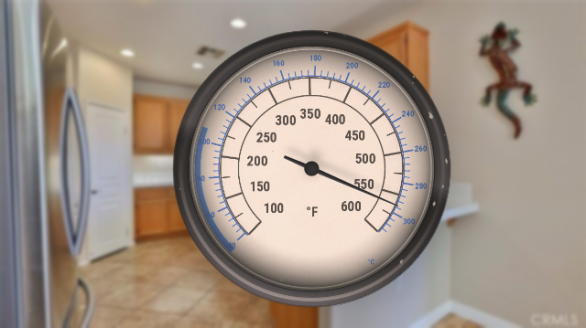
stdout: {"value": 562.5, "unit": "°F"}
